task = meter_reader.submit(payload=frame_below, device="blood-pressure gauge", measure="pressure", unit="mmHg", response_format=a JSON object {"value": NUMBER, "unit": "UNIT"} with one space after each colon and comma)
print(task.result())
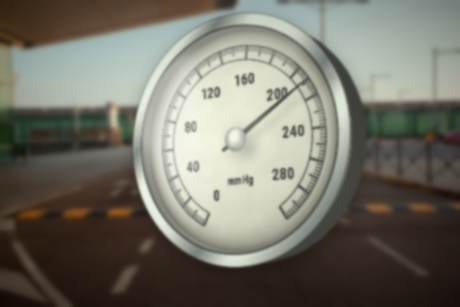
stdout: {"value": 210, "unit": "mmHg"}
